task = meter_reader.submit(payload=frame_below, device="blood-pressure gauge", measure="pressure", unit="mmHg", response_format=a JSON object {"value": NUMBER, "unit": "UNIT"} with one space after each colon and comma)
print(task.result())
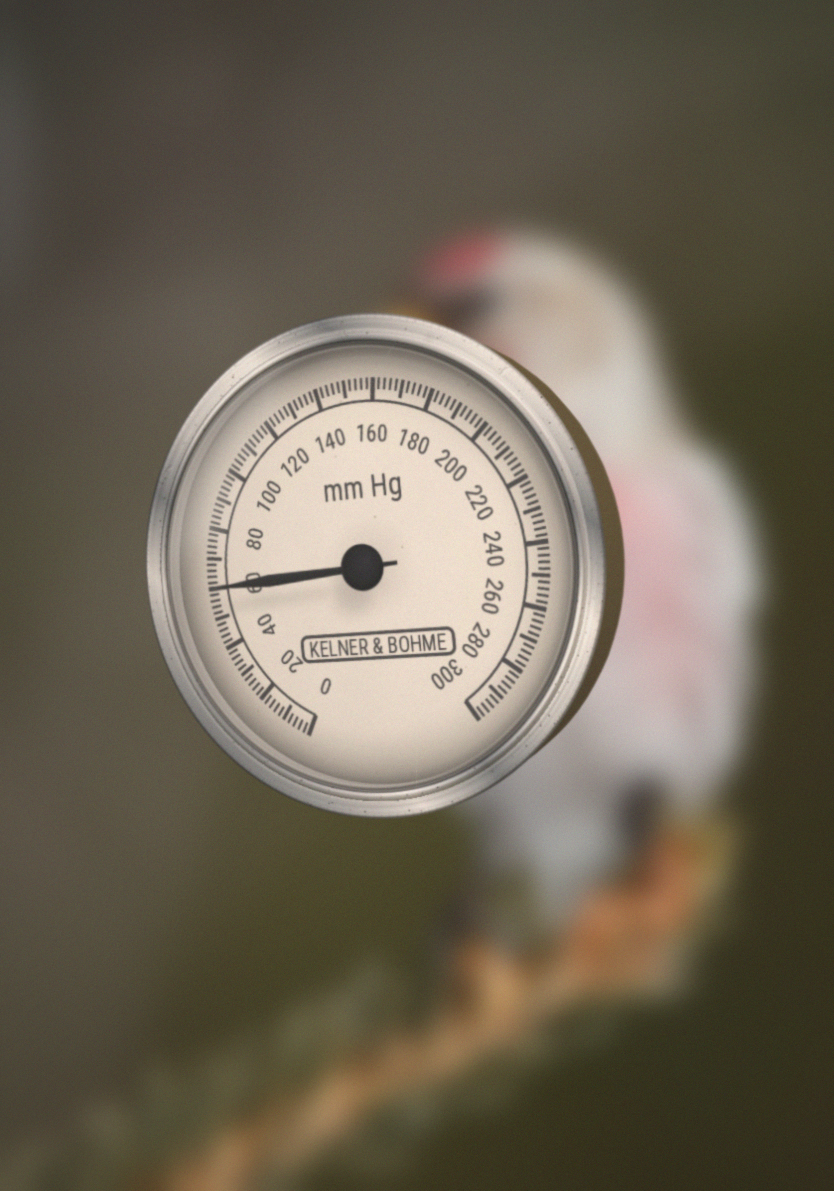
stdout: {"value": 60, "unit": "mmHg"}
